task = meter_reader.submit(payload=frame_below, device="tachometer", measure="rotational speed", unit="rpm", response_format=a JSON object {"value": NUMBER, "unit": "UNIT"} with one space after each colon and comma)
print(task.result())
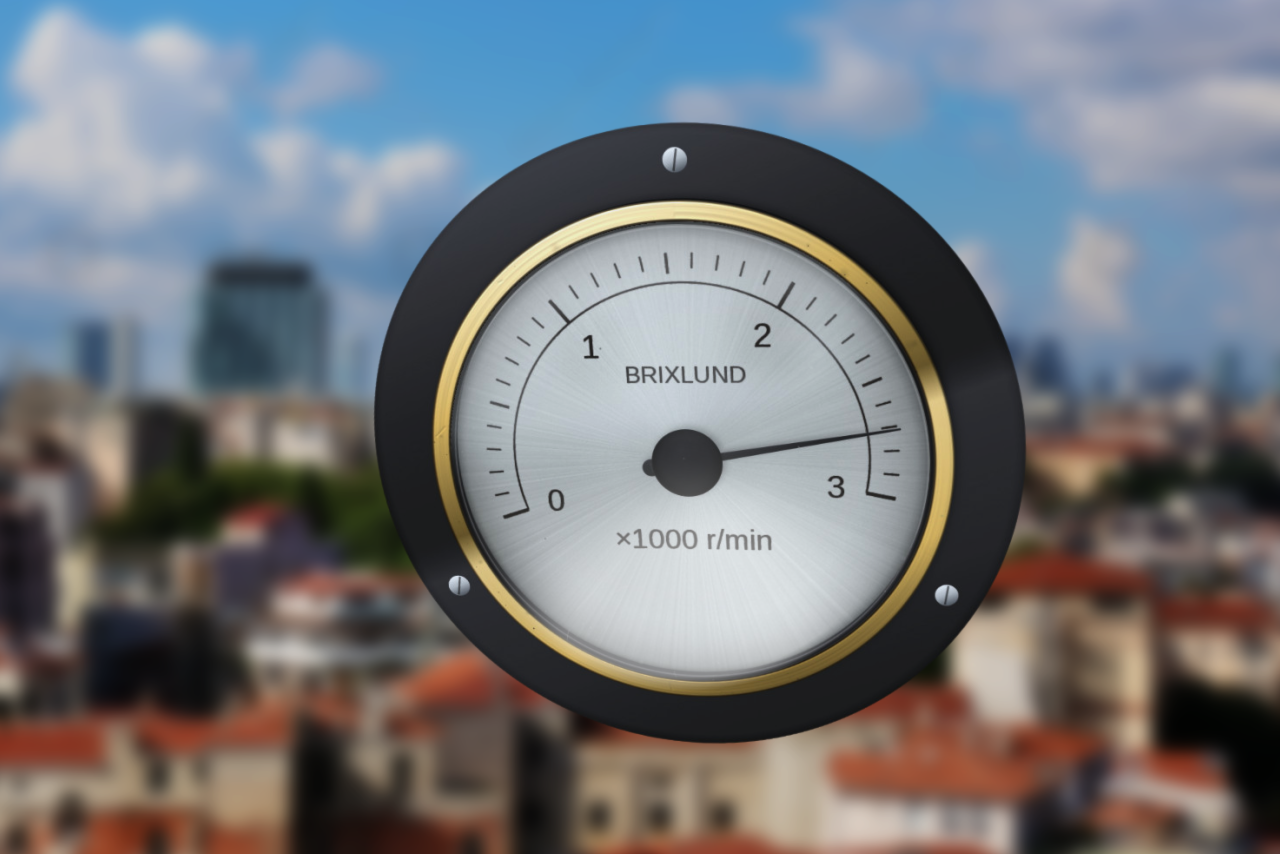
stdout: {"value": 2700, "unit": "rpm"}
